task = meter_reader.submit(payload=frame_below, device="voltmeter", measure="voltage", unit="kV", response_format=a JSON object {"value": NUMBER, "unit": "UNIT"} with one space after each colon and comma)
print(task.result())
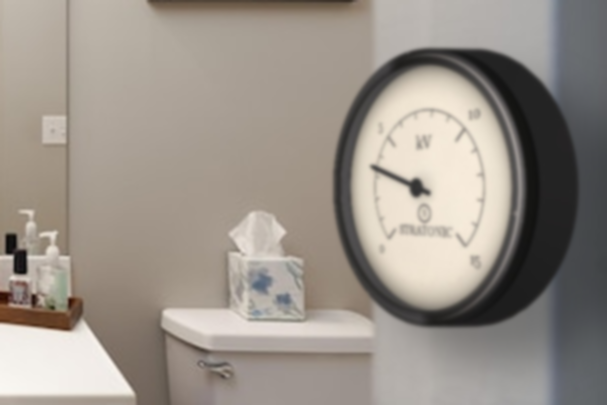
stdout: {"value": 3.5, "unit": "kV"}
